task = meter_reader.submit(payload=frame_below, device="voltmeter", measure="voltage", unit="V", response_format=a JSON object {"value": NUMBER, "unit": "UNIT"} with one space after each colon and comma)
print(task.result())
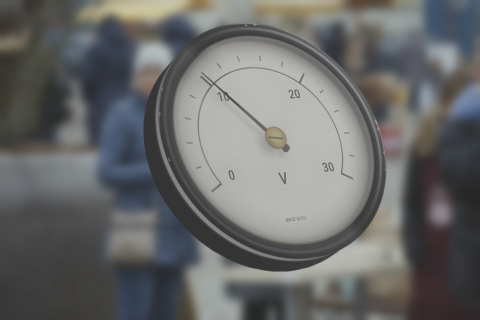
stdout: {"value": 10, "unit": "V"}
